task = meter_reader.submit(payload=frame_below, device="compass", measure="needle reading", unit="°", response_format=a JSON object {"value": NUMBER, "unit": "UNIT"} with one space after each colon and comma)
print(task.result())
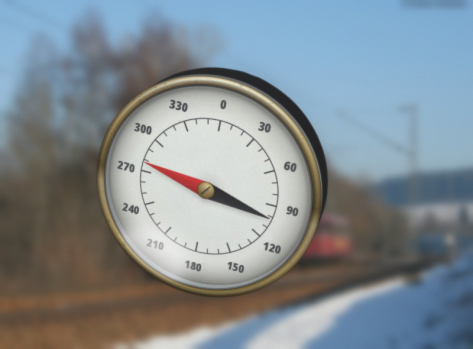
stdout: {"value": 280, "unit": "°"}
